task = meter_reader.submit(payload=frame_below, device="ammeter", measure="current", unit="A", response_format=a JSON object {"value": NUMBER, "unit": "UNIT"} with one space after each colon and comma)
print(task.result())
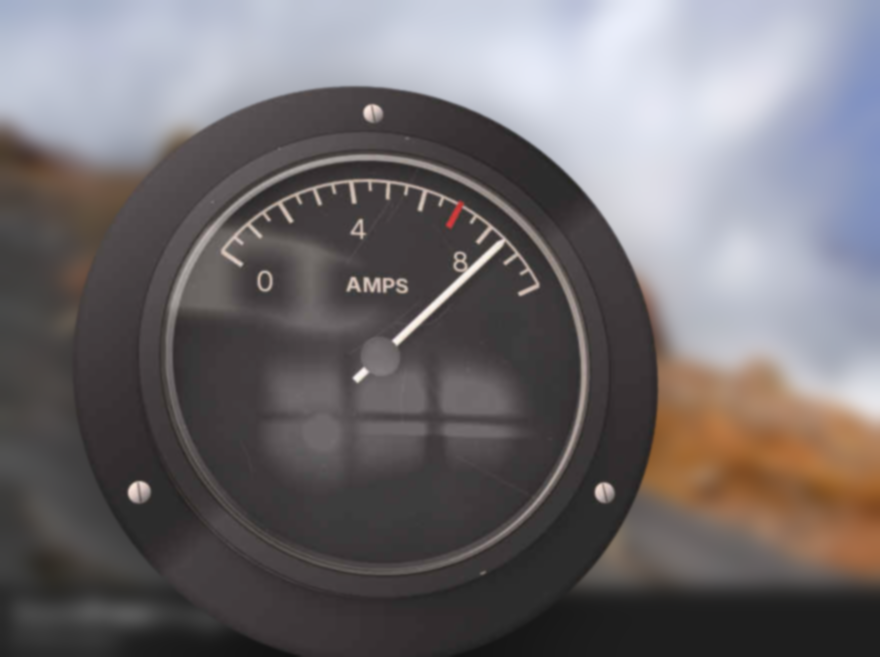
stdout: {"value": 8.5, "unit": "A"}
